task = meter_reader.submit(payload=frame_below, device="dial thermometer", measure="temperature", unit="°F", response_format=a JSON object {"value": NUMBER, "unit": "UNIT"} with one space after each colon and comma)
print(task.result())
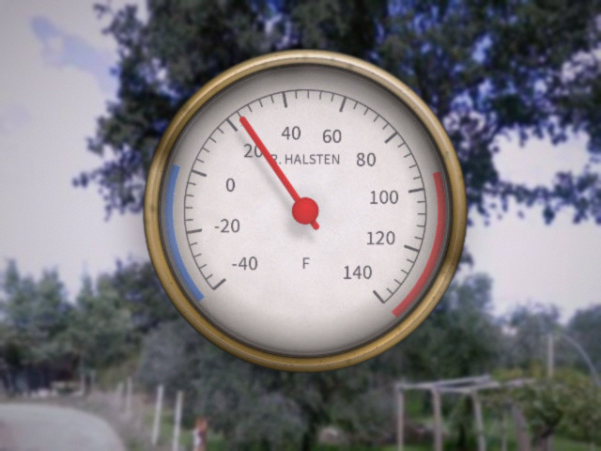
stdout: {"value": 24, "unit": "°F"}
